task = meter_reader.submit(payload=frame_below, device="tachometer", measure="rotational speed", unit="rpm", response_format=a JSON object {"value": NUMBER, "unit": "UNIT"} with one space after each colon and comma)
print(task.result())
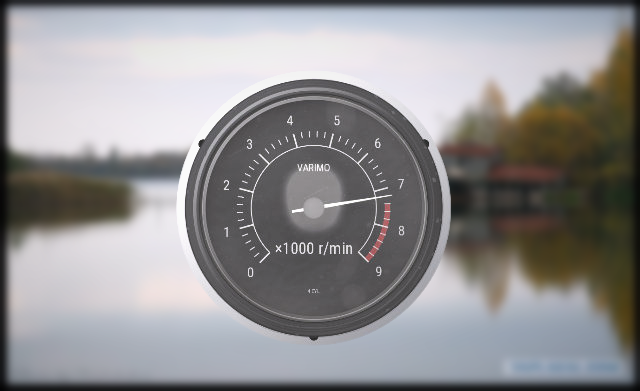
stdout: {"value": 7200, "unit": "rpm"}
